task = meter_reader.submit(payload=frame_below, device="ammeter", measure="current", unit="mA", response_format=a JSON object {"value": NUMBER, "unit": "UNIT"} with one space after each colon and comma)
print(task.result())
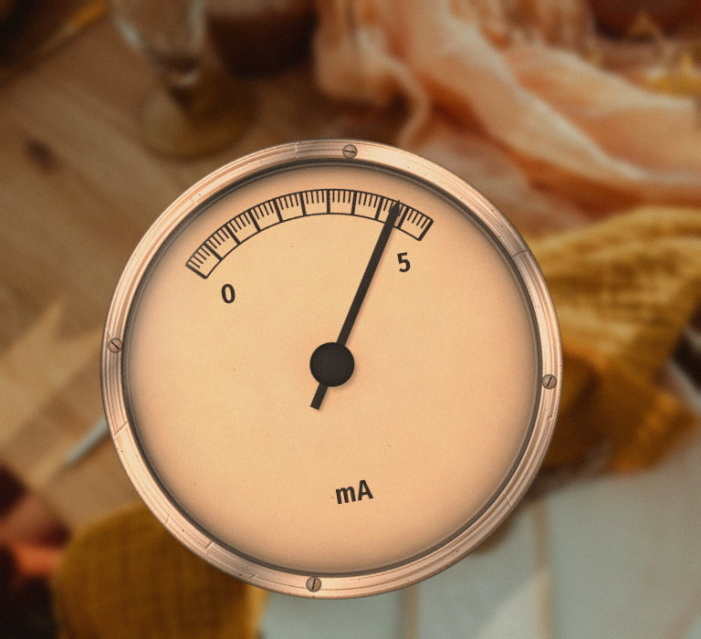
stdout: {"value": 4.3, "unit": "mA"}
